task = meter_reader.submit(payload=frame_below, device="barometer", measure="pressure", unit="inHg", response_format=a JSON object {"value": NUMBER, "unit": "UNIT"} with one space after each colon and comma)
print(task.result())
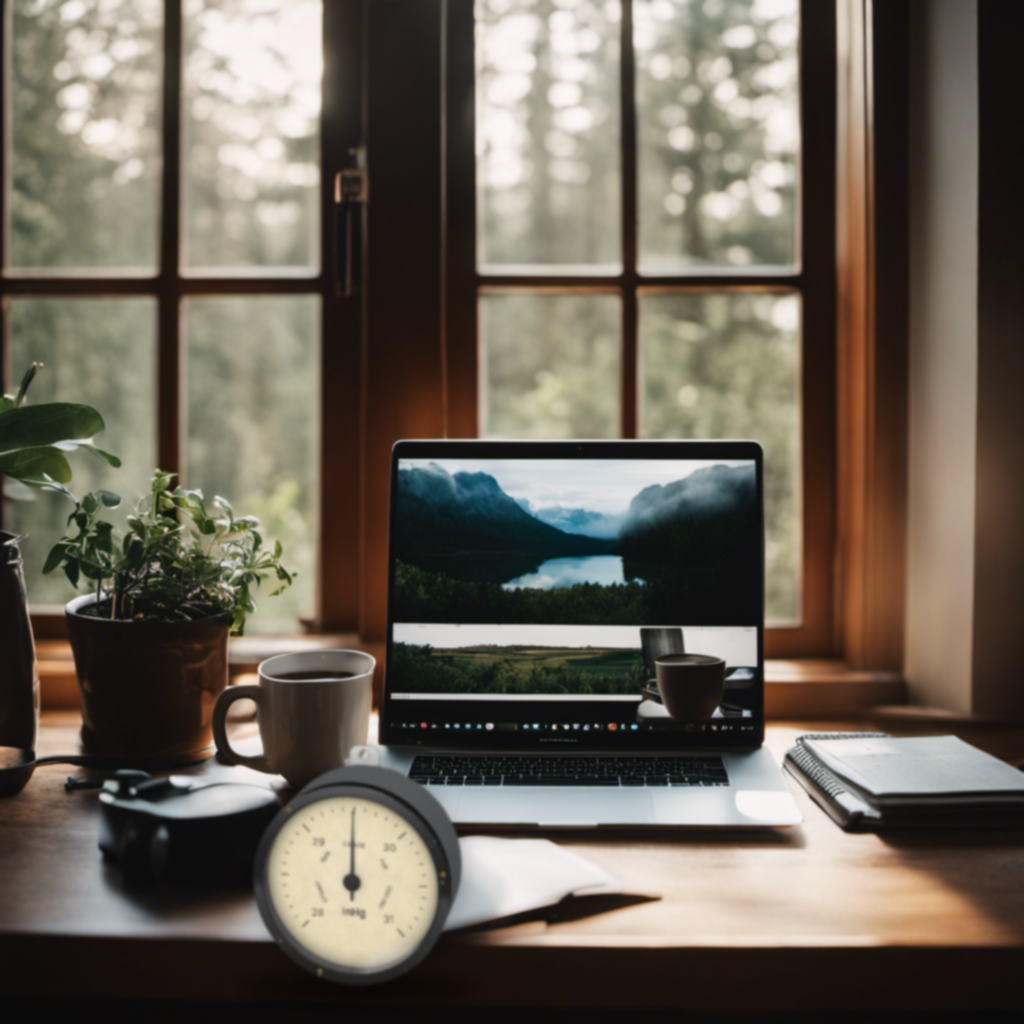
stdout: {"value": 29.5, "unit": "inHg"}
